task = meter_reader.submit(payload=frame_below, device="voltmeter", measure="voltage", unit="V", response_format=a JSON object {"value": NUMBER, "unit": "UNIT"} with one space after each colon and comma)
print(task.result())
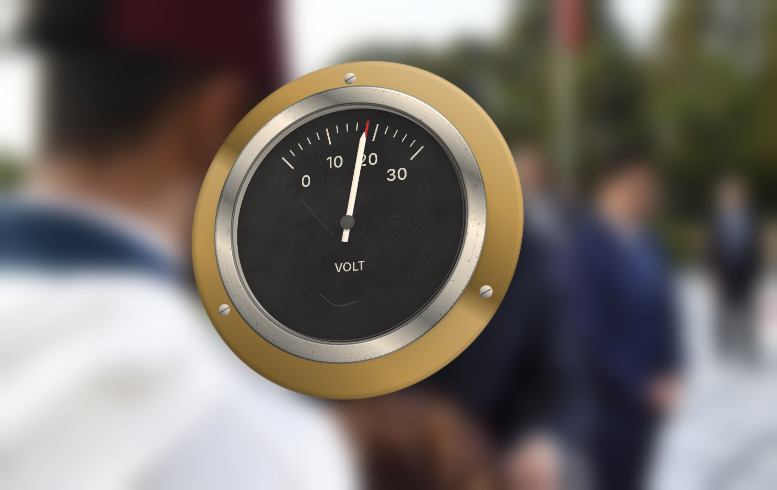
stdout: {"value": 18, "unit": "V"}
